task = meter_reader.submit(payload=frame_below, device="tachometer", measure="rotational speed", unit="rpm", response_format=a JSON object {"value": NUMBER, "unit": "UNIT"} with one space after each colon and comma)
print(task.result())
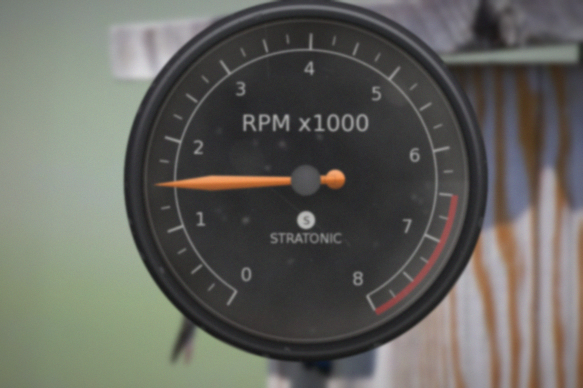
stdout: {"value": 1500, "unit": "rpm"}
